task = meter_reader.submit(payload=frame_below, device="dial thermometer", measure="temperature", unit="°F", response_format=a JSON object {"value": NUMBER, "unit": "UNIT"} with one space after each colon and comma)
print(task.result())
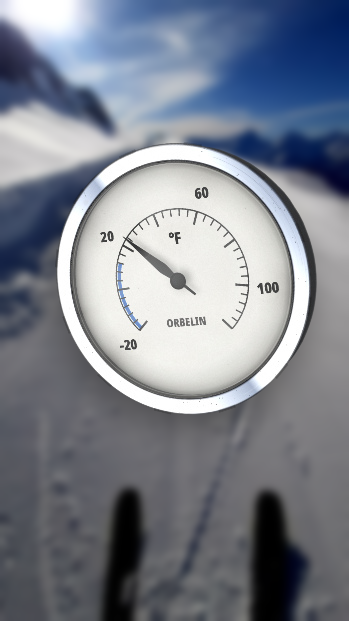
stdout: {"value": 24, "unit": "°F"}
